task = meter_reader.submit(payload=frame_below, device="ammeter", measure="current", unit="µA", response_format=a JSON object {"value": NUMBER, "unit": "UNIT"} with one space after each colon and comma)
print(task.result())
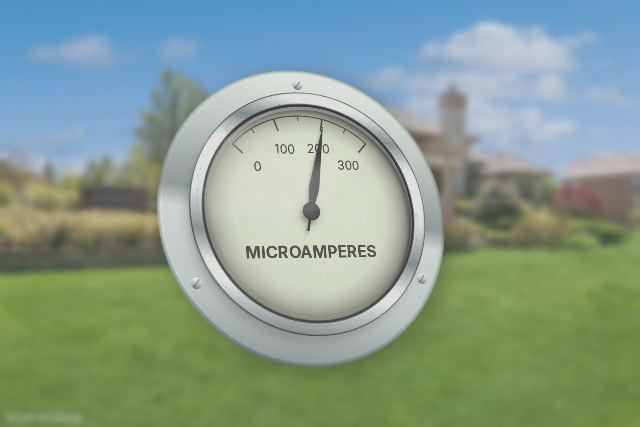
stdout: {"value": 200, "unit": "µA"}
